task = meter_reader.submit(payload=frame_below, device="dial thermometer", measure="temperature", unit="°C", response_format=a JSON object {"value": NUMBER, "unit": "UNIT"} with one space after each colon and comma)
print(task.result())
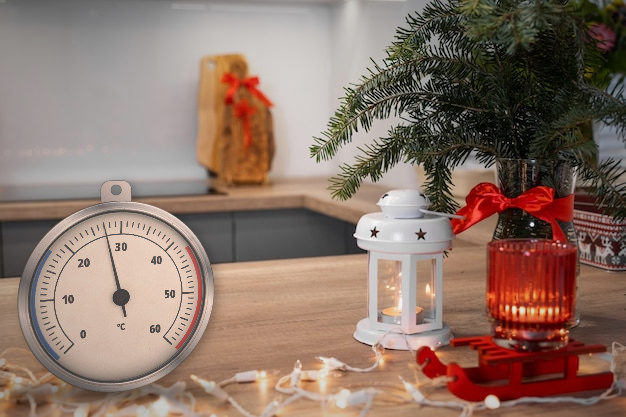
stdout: {"value": 27, "unit": "°C"}
